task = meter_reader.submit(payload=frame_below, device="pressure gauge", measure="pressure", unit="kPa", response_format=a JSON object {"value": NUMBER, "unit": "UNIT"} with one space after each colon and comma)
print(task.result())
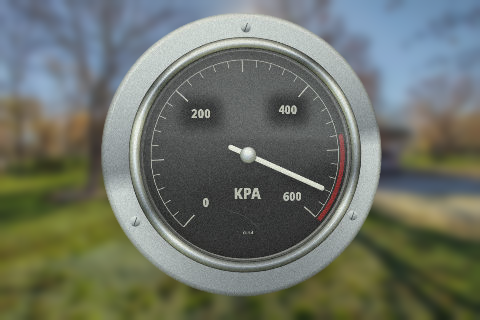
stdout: {"value": 560, "unit": "kPa"}
